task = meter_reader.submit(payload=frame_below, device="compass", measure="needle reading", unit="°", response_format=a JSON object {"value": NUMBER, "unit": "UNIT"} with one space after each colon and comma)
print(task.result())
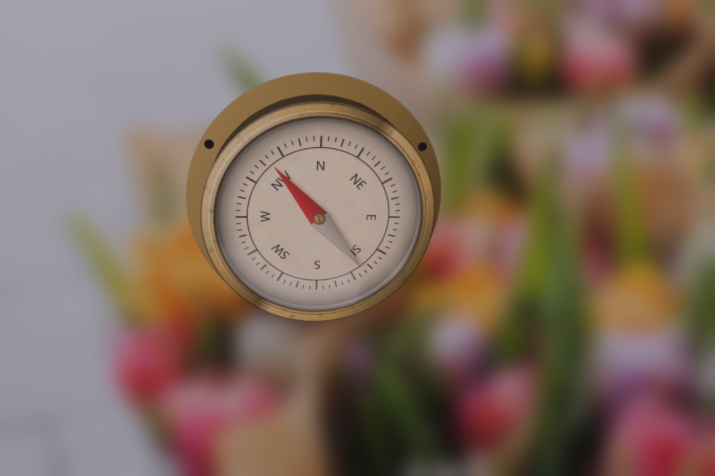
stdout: {"value": 320, "unit": "°"}
